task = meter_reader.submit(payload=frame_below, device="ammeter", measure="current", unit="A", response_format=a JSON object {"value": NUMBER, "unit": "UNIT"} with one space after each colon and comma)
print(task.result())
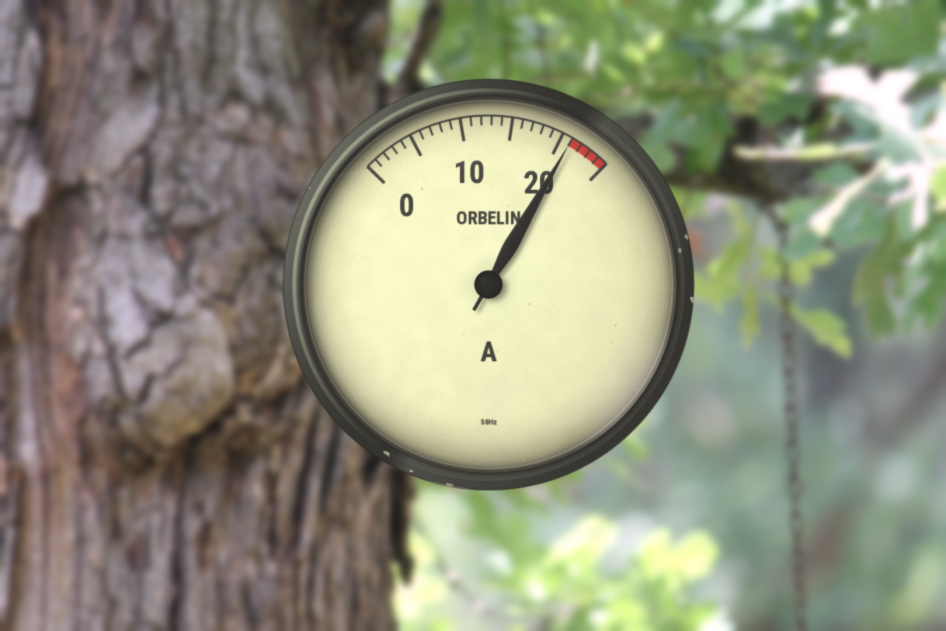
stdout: {"value": 21, "unit": "A"}
